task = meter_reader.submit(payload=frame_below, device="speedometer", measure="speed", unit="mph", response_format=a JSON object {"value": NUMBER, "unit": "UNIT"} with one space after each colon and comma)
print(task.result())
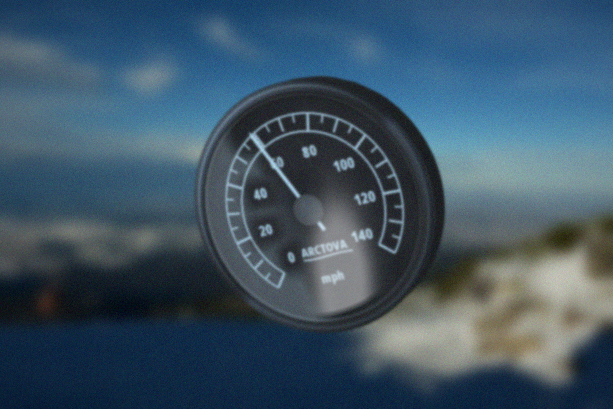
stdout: {"value": 60, "unit": "mph"}
